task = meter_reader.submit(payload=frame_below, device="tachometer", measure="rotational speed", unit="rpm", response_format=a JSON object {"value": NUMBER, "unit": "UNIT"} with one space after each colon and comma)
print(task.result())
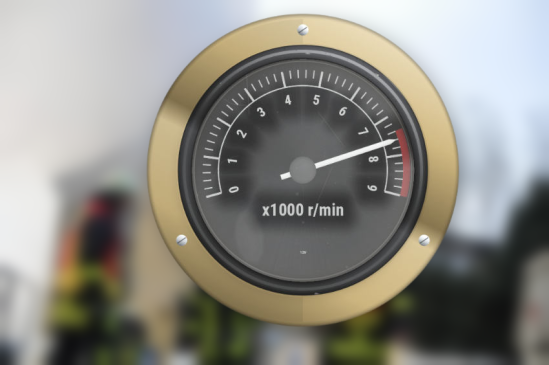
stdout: {"value": 7600, "unit": "rpm"}
